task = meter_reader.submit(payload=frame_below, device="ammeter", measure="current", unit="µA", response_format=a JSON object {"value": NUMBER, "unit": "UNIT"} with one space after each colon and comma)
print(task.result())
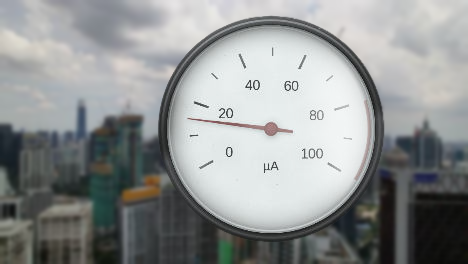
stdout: {"value": 15, "unit": "µA"}
